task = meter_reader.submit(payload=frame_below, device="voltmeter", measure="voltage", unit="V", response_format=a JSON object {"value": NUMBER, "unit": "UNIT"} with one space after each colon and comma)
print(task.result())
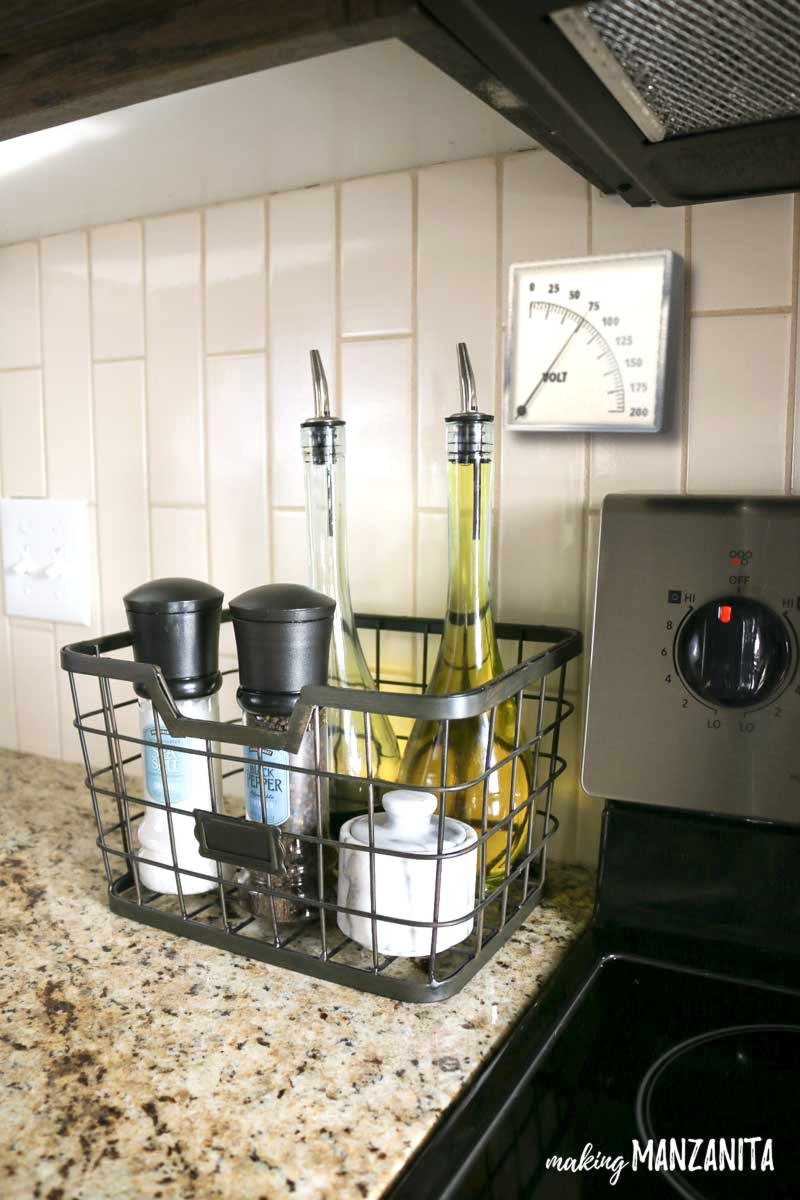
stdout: {"value": 75, "unit": "V"}
